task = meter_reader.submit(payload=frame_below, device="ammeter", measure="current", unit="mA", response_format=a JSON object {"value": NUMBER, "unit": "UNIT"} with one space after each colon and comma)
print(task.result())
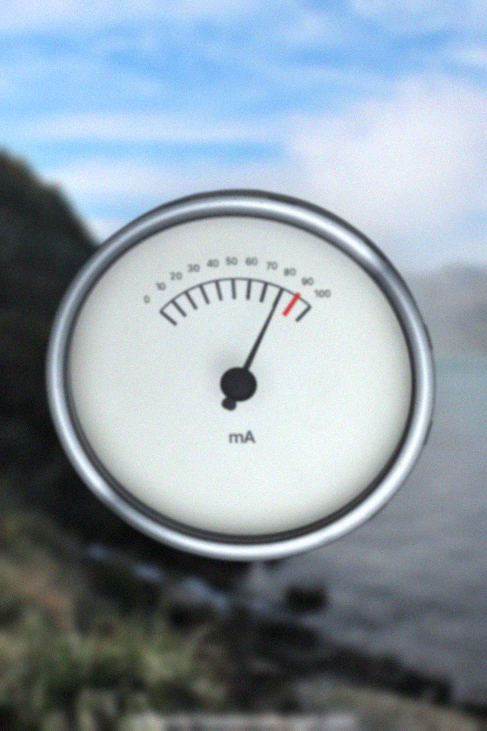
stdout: {"value": 80, "unit": "mA"}
